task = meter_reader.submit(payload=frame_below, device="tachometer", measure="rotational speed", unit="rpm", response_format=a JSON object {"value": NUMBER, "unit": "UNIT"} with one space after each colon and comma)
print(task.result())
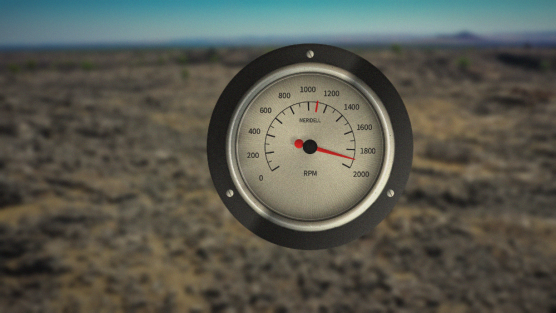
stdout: {"value": 1900, "unit": "rpm"}
